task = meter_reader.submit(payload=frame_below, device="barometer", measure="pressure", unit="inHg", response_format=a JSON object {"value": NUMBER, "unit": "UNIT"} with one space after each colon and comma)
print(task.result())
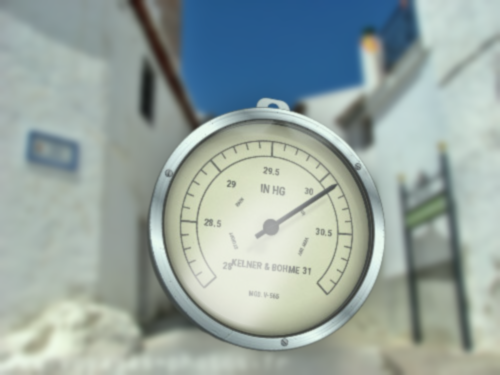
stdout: {"value": 30.1, "unit": "inHg"}
